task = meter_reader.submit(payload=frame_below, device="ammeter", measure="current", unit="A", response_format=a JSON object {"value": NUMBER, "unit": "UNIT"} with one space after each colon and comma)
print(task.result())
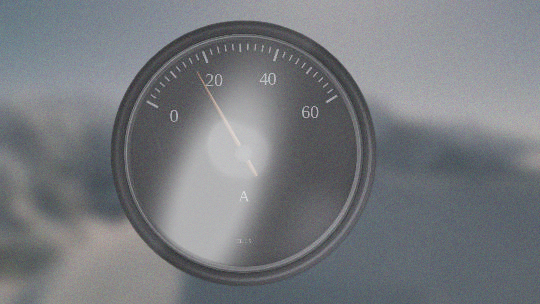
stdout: {"value": 16, "unit": "A"}
